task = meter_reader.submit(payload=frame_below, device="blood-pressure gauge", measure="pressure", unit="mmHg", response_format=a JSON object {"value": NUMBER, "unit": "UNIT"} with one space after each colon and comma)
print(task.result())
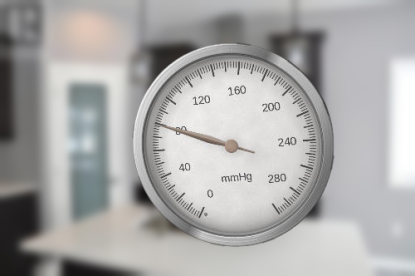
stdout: {"value": 80, "unit": "mmHg"}
